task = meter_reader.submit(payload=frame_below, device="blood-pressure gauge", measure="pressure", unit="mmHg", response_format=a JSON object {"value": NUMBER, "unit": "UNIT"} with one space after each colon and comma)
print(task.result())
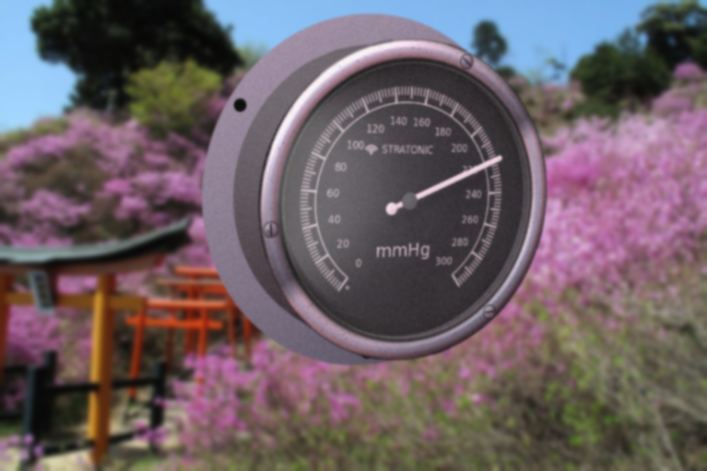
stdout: {"value": 220, "unit": "mmHg"}
